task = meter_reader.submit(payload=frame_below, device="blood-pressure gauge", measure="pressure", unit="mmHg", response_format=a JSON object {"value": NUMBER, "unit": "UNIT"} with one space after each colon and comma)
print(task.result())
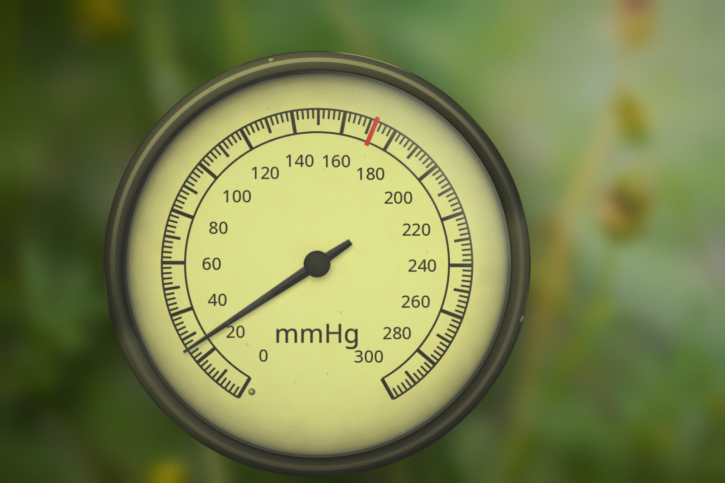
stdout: {"value": 26, "unit": "mmHg"}
